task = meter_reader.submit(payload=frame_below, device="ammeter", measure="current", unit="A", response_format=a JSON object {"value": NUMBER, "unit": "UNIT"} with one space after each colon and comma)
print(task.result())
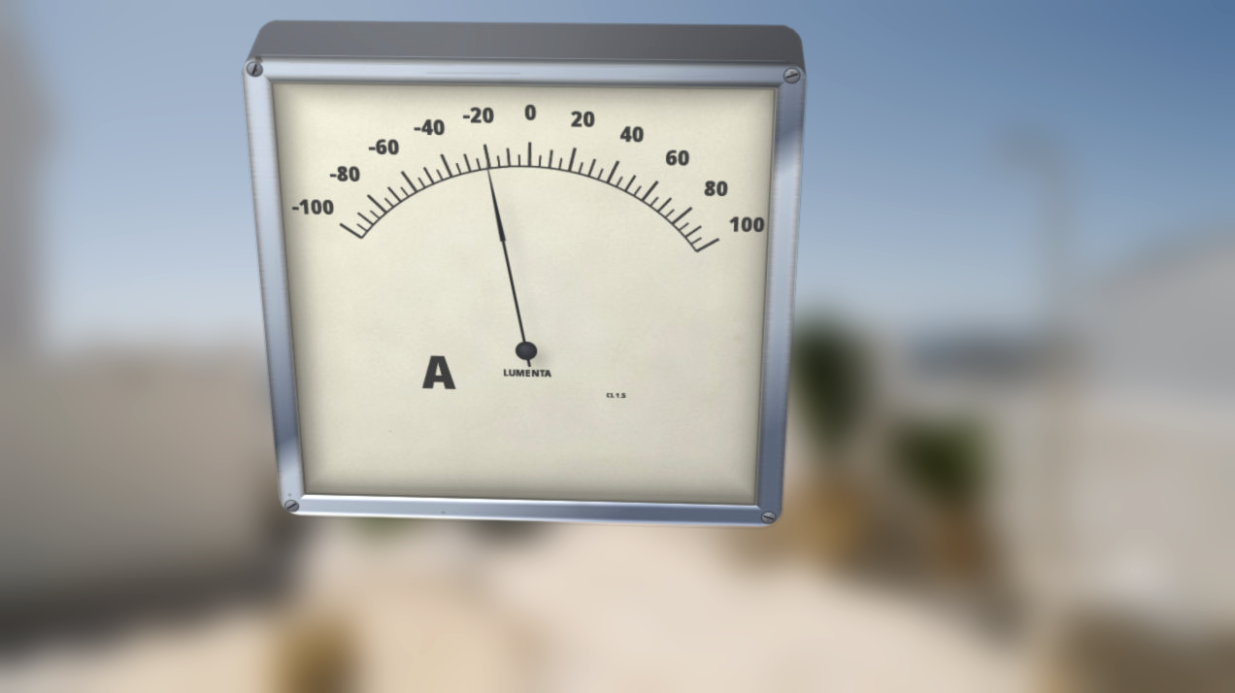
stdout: {"value": -20, "unit": "A"}
